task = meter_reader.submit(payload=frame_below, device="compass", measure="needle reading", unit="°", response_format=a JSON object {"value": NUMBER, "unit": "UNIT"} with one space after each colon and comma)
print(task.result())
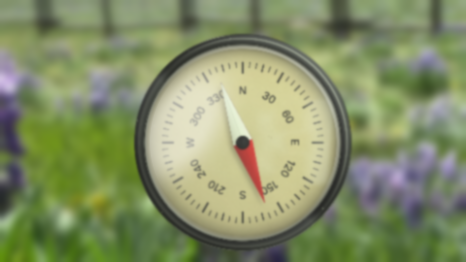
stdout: {"value": 160, "unit": "°"}
